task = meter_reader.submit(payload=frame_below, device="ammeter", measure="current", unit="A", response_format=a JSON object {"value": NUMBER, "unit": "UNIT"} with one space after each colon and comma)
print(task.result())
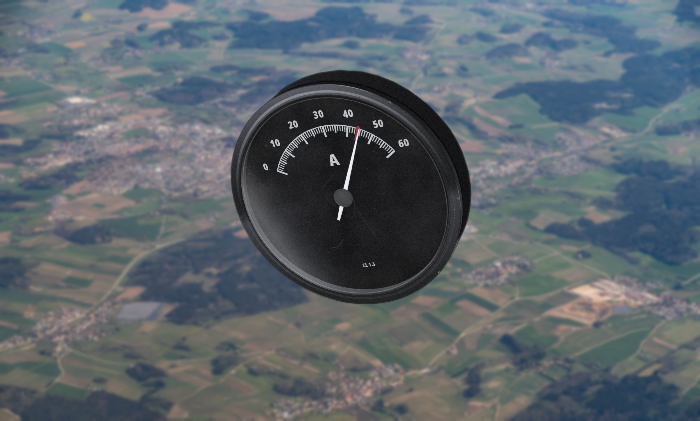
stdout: {"value": 45, "unit": "A"}
